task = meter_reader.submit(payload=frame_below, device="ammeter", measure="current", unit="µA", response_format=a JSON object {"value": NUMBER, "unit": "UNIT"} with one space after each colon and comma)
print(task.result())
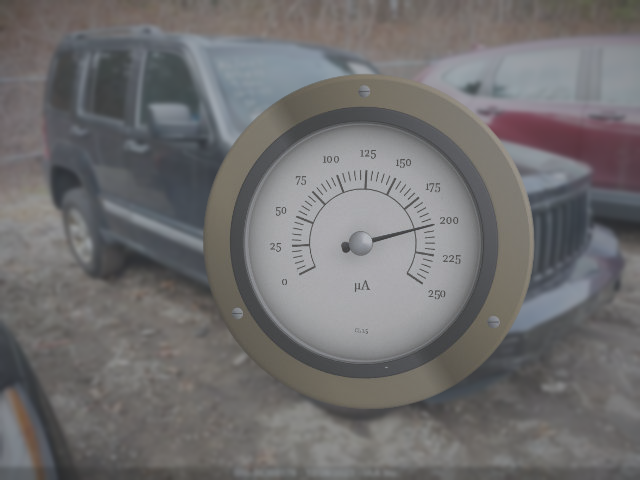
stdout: {"value": 200, "unit": "µA"}
